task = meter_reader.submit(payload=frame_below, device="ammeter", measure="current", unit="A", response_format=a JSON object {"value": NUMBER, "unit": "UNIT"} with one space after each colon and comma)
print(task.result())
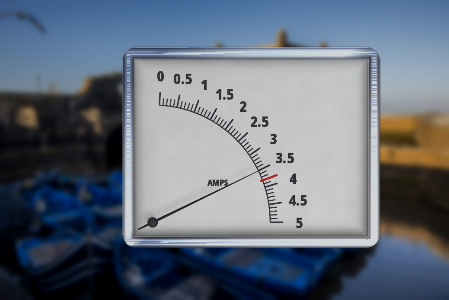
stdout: {"value": 3.5, "unit": "A"}
